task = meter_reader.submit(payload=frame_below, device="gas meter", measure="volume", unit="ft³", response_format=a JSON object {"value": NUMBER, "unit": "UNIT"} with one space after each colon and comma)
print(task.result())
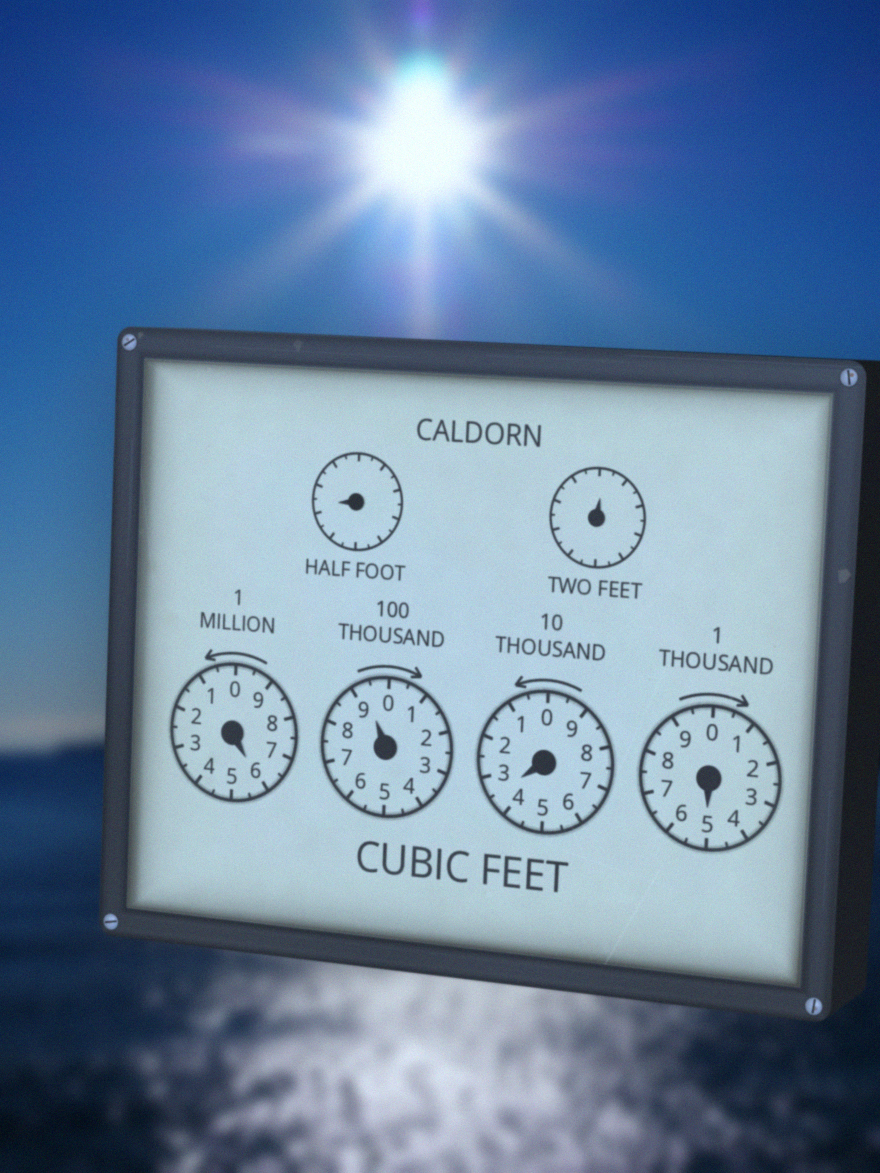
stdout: {"value": 593500, "unit": "ft³"}
